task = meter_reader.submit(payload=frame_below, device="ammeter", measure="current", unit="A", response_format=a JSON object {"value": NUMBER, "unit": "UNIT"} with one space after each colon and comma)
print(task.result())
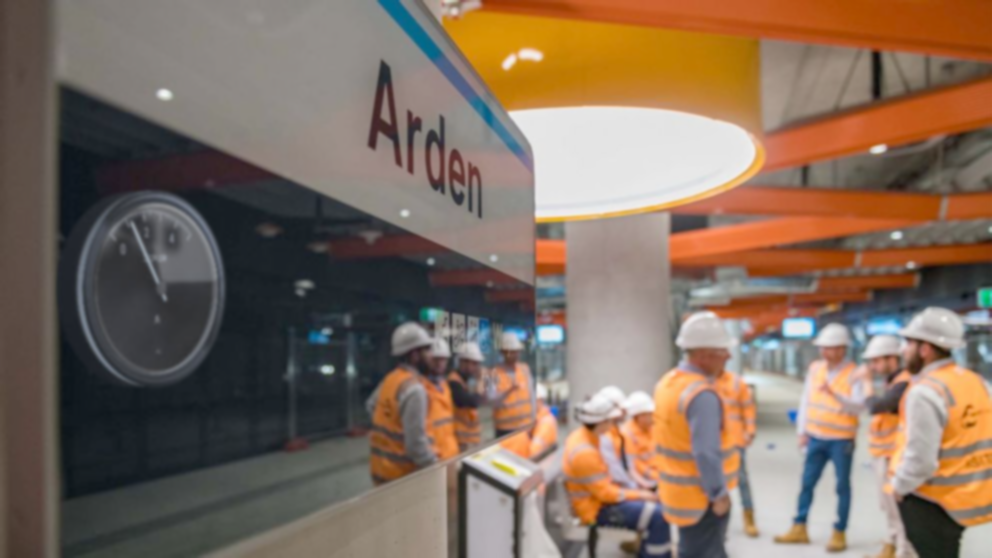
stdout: {"value": 1, "unit": "A"}
